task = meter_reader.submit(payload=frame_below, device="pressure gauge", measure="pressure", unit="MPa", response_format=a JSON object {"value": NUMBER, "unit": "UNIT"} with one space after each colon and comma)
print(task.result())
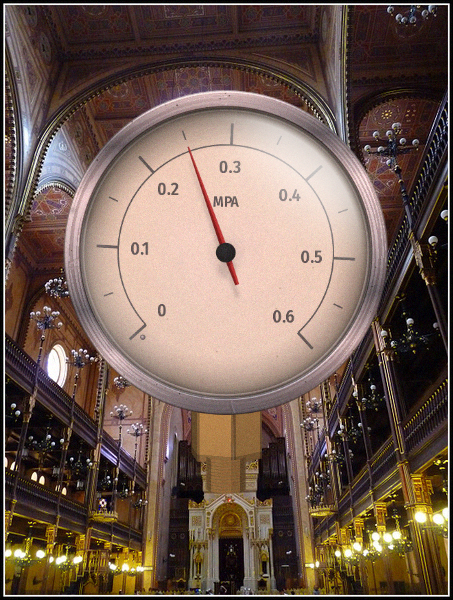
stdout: {"value": 0.25, "unit": "MPa"}
